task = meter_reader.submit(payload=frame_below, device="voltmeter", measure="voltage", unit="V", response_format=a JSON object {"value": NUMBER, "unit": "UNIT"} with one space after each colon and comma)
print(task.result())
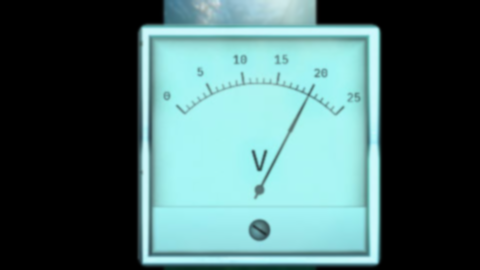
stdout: {"value": 20, "unit": "V"}
